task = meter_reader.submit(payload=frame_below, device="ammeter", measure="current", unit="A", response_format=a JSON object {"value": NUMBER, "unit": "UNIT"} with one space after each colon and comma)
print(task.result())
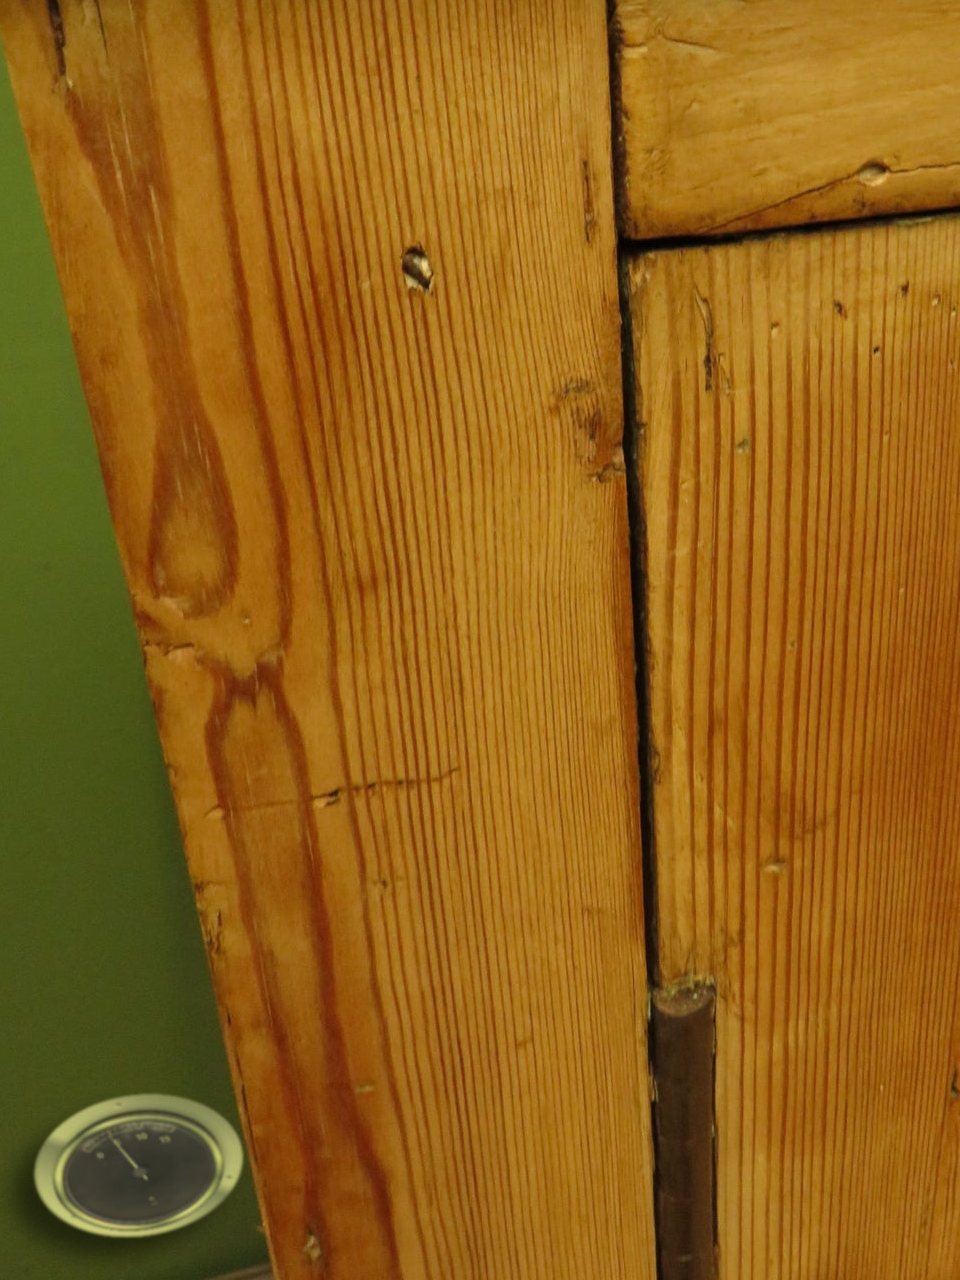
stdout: {"value": 5, "unit": "A"}
